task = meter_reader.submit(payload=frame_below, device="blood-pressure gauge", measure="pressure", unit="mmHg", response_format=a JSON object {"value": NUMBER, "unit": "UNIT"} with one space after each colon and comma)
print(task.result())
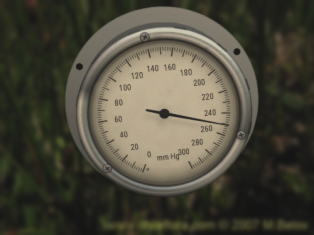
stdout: {"value": 250, "unit": "mmHg"}
